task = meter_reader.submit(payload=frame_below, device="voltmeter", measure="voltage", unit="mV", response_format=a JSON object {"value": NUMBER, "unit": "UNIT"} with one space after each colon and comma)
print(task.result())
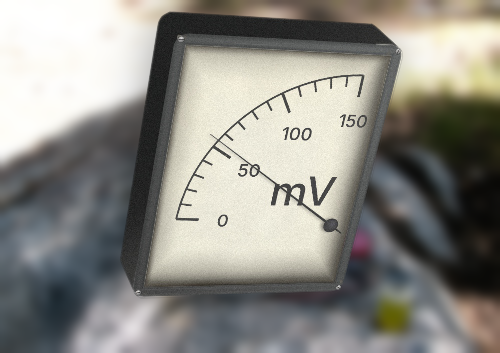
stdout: {"value": 55, "unit": "mV"}
